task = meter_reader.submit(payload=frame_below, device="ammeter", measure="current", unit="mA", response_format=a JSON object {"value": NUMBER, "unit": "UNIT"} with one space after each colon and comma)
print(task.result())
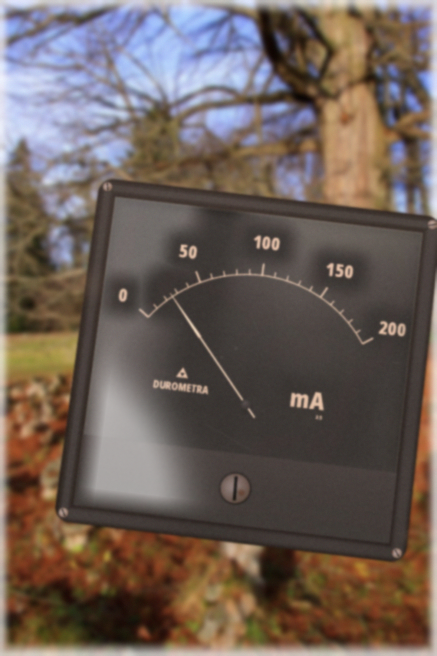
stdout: {"value": 25, "unit": "mA"}
